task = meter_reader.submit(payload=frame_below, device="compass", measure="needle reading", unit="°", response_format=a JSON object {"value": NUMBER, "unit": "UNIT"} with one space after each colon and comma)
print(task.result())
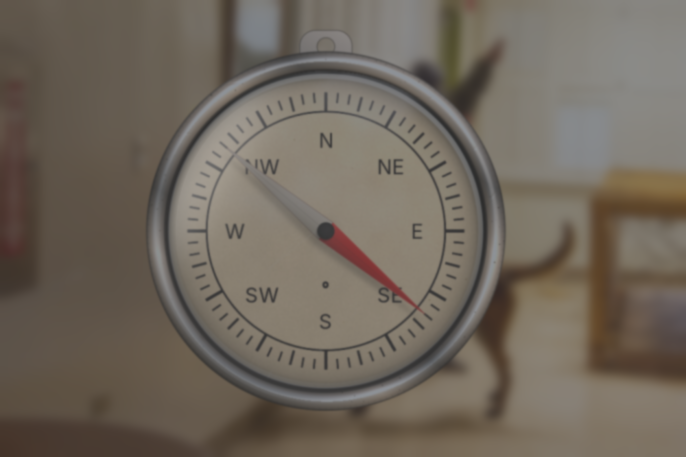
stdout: {"value": 130, "unit": "°"}
